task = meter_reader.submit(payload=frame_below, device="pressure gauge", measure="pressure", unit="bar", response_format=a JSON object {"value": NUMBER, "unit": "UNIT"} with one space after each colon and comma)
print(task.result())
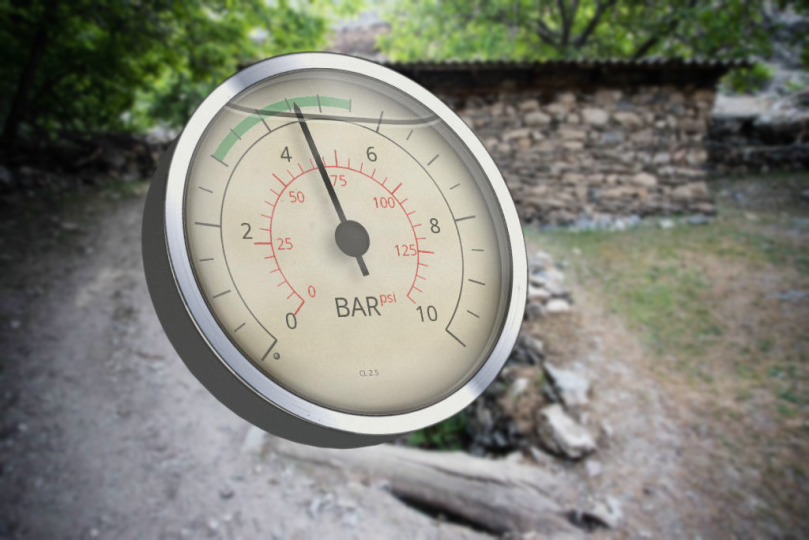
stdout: {"value": 4.5, "unit": "bar"}
